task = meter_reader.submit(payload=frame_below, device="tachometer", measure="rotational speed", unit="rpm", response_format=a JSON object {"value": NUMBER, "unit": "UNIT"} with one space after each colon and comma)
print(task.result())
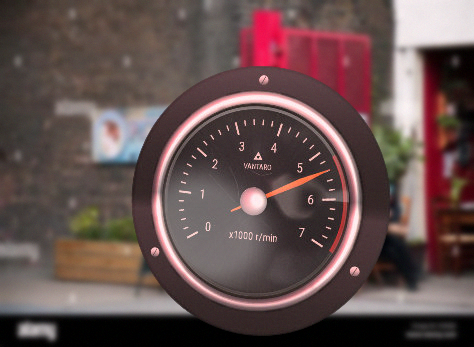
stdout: {"value": 5400, "unit": "rpm"}
